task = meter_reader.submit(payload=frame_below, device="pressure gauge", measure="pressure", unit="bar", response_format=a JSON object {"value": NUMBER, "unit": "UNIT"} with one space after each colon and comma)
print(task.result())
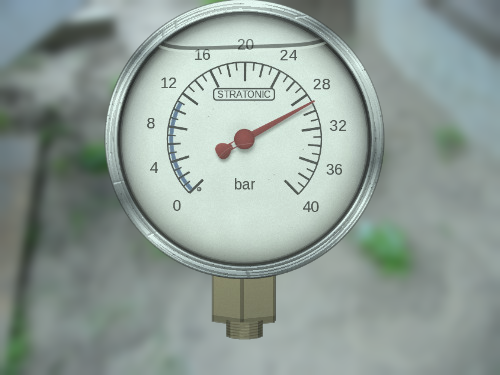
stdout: {"value": 29, "unit": "bar"}
